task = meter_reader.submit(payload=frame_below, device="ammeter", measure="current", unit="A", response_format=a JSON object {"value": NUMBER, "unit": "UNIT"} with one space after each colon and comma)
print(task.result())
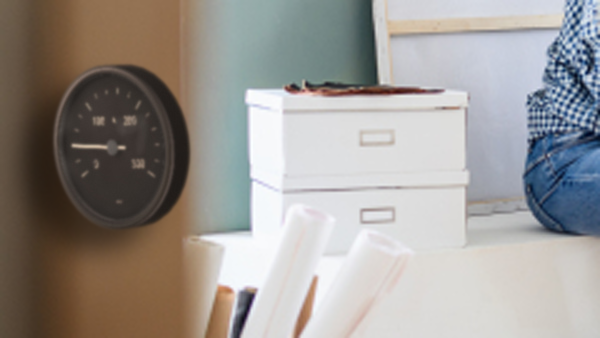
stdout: {"value": 40, "unit": "A"}
